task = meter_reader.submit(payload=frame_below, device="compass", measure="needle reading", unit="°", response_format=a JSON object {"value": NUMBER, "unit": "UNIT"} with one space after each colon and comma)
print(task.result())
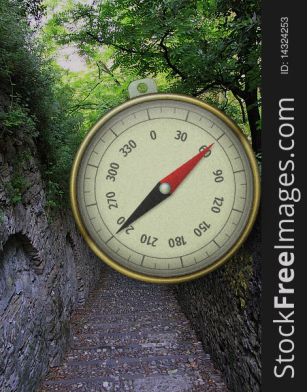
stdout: {"value": 60, "unit": "°"}
